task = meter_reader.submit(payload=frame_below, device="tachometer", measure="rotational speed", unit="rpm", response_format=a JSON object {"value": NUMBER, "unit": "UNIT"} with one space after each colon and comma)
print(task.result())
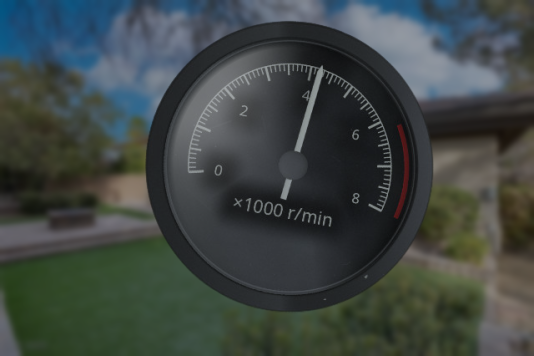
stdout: {"value": 4200, "unit": "rpm"}
